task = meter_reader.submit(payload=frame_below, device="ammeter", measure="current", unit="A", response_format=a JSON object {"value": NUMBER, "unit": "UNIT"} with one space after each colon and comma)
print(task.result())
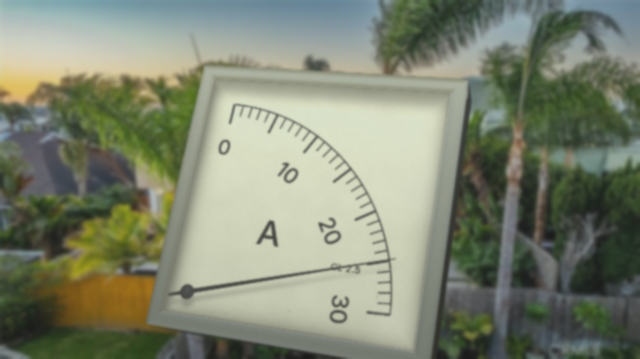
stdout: {"value": 25, "unit": "A"}
